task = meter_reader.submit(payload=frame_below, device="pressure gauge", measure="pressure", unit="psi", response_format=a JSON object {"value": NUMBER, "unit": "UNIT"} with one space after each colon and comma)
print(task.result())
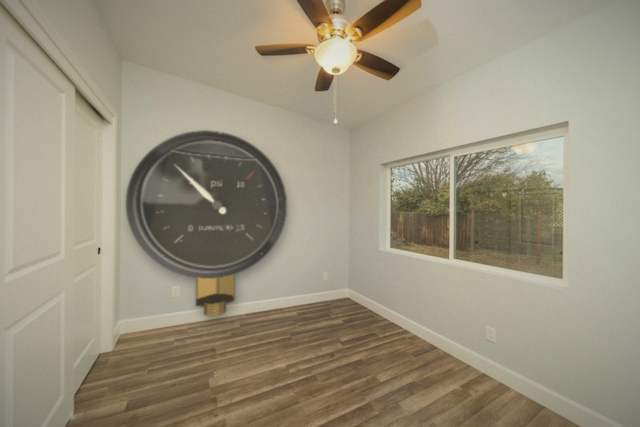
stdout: {"value": 5, "unit": "psi"}
